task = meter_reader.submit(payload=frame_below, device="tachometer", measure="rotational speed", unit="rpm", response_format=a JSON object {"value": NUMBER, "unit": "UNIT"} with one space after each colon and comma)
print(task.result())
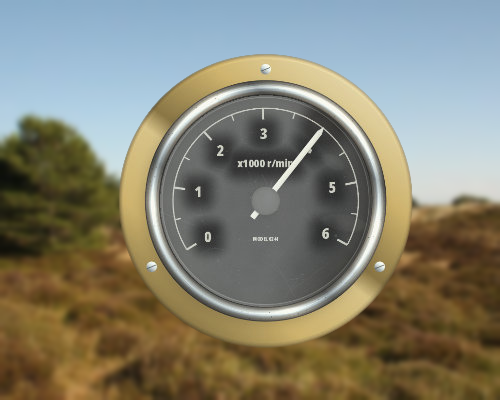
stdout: {"value": 4000, "unit": "rpm"}
